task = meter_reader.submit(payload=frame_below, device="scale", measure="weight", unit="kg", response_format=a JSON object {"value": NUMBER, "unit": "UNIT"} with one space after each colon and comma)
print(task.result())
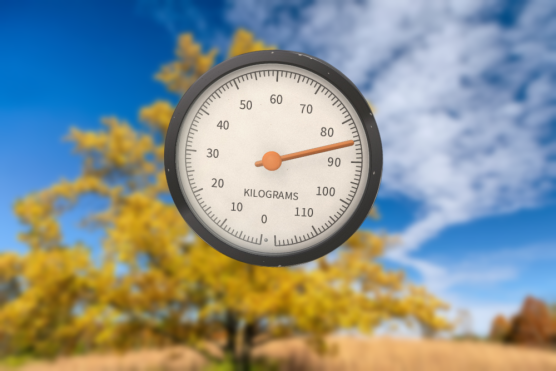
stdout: {"value": 85, "unit": "kg"}
